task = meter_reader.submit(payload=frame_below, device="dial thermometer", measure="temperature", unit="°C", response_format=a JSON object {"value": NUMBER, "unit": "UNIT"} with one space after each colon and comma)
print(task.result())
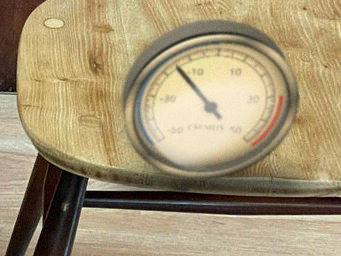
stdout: {"value": -15, "unit": "°C"}
